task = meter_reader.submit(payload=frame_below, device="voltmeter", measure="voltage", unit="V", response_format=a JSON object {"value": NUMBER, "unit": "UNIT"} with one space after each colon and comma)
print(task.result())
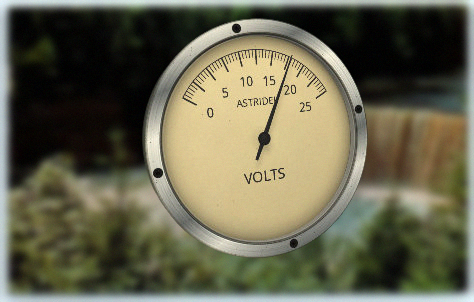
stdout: {"value": 17.5, "unit": "V"}
